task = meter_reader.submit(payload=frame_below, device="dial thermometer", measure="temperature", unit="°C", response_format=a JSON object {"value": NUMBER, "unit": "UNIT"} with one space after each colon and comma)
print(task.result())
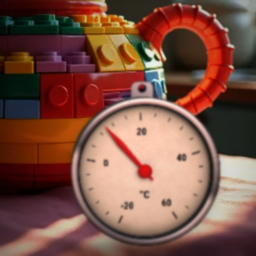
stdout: {"value": 10, "unit": "°C"}
